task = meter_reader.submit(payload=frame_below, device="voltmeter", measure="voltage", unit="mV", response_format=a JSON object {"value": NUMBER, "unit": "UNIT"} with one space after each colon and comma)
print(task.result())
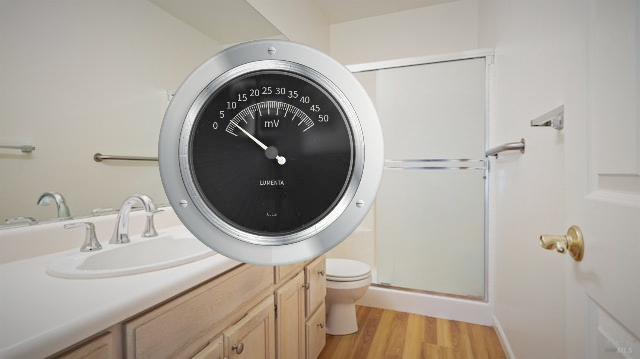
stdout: {"value": 5, "unit": "mV"}
